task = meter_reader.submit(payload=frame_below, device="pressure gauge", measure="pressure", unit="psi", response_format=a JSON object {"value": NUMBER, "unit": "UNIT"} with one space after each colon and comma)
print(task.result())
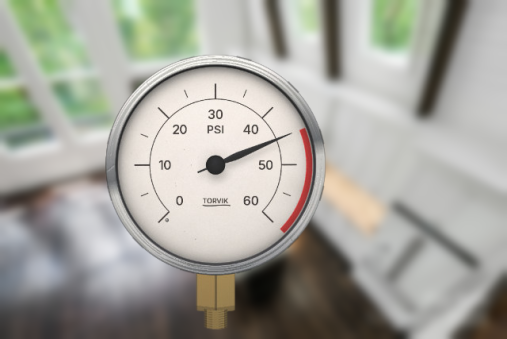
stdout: {"value": 45, "unit": "psi"}
